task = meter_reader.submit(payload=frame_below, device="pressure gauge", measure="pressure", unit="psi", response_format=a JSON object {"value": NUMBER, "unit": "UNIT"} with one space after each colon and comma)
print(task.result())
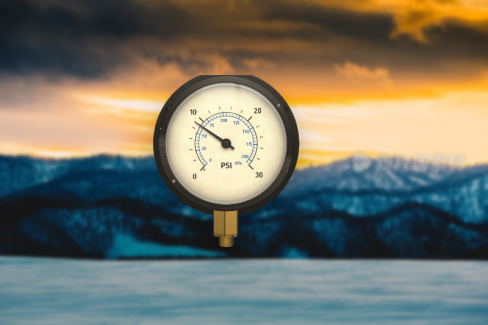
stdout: {"value": 9, "unit": "psi"}
